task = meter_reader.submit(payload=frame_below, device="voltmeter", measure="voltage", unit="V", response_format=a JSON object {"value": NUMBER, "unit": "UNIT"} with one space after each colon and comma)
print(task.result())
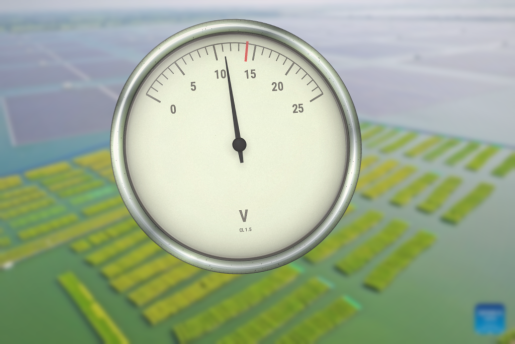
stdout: {"value": 11, "unit": "V"}
